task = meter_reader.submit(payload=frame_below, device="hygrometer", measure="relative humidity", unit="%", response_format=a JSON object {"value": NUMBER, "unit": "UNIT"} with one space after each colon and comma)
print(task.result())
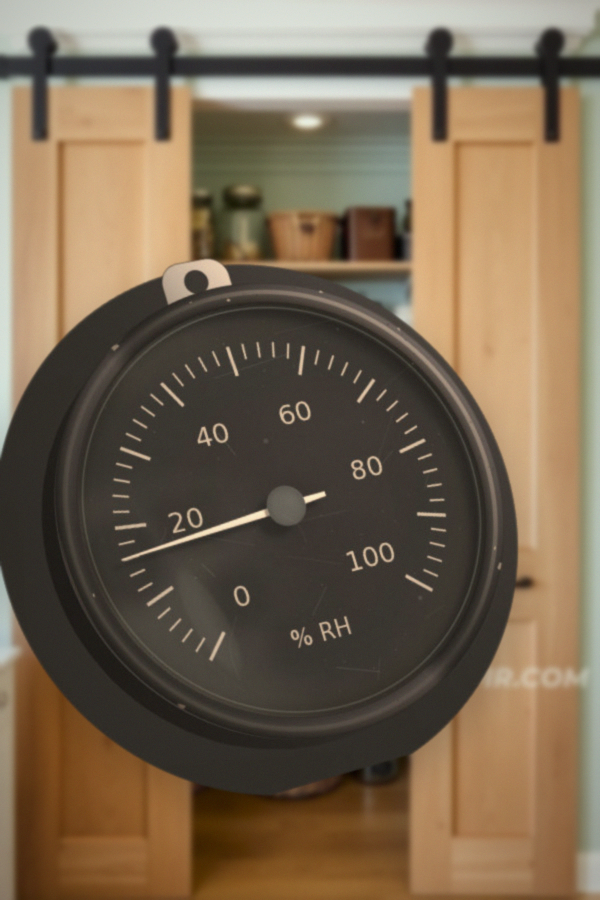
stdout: {"value": 16, "unit": "%"}
